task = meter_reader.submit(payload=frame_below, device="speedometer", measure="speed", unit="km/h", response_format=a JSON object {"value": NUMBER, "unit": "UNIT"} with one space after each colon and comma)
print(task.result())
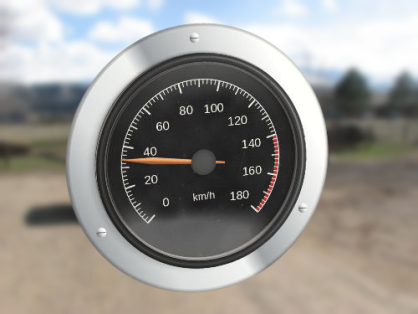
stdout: {"value": 34, "unit": "km/h"}
